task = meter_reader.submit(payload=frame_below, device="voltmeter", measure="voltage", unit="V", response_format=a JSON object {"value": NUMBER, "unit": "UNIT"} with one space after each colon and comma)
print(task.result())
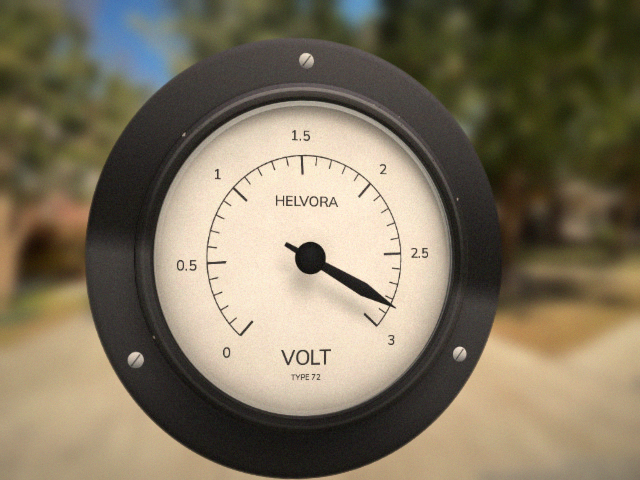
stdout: {"value": 2.85, "unit": "V"}
